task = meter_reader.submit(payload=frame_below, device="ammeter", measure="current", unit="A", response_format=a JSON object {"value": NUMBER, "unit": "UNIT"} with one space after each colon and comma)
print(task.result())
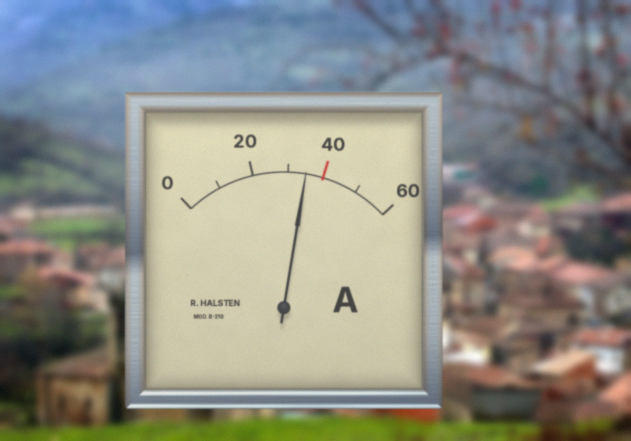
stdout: {"value": 35, "unit": "A"}
